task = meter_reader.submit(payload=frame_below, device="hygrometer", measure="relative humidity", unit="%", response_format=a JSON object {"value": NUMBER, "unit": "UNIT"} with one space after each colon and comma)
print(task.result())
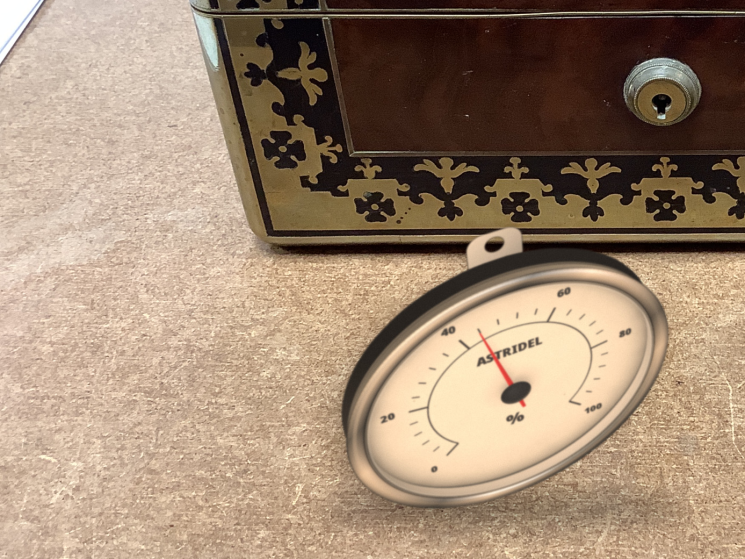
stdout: {"value": 44, "unit": "%"}
